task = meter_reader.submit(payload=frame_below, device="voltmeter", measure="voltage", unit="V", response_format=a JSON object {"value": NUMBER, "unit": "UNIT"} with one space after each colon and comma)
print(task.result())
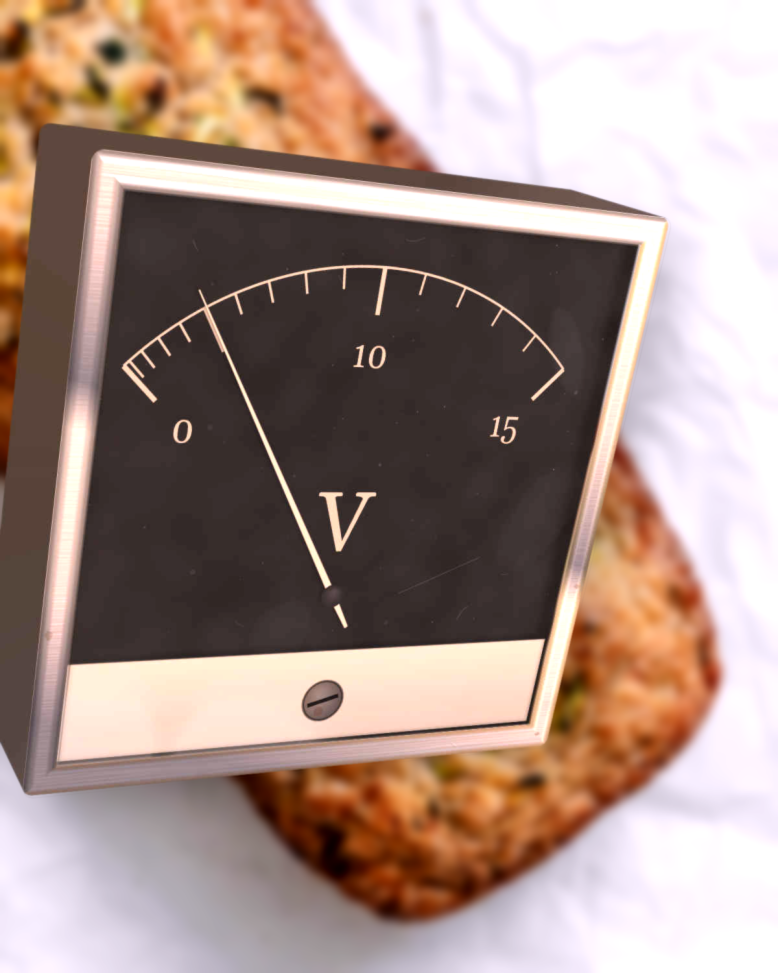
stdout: {"value": 5, "unit": "V"}
